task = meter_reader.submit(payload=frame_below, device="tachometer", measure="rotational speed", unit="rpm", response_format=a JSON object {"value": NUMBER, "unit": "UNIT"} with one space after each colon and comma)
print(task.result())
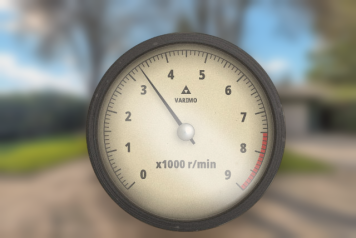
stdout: {"value": 3300, "unit": "rpm"}
